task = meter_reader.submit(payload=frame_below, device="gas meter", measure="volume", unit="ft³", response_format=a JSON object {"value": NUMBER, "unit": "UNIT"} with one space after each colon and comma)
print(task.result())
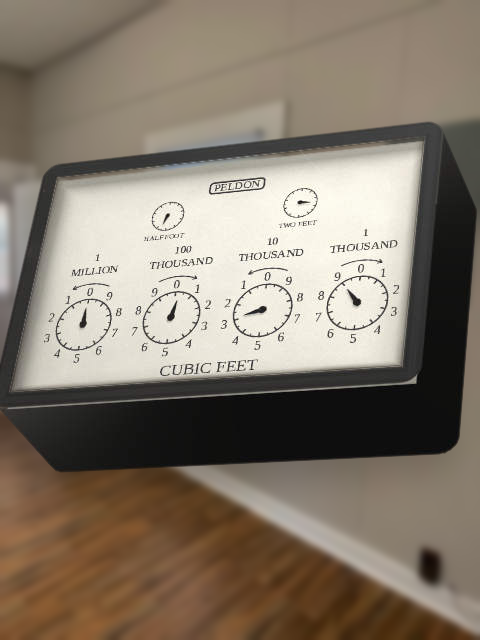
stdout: {"value": 2900, "unit": "ft³"}
